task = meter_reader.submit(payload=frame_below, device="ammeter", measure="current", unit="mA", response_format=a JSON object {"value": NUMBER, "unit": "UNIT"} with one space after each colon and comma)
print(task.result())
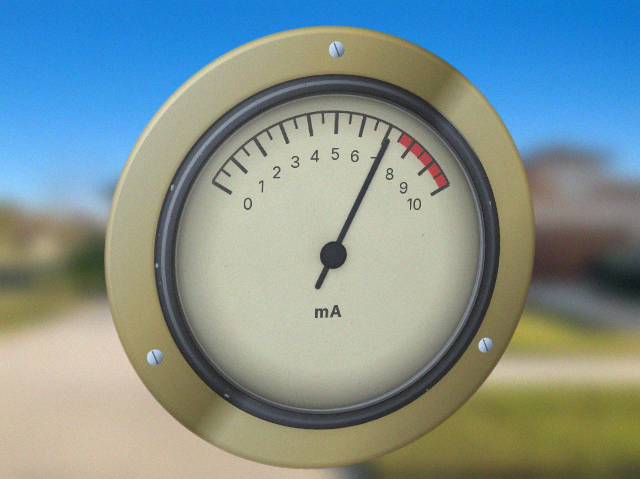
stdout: {"value": 7, "unit": "mA"}
